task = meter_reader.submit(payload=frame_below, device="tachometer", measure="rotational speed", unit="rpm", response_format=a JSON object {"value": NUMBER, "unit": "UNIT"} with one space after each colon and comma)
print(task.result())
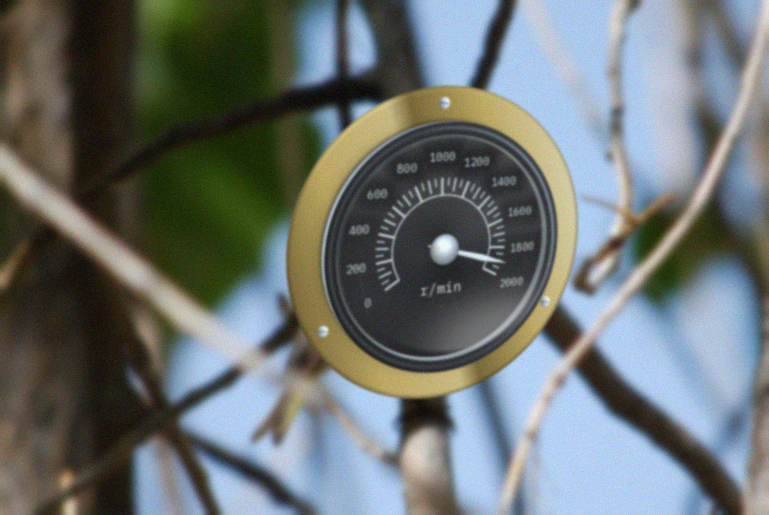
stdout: {"value": 1900, "unit": "rpm"}
